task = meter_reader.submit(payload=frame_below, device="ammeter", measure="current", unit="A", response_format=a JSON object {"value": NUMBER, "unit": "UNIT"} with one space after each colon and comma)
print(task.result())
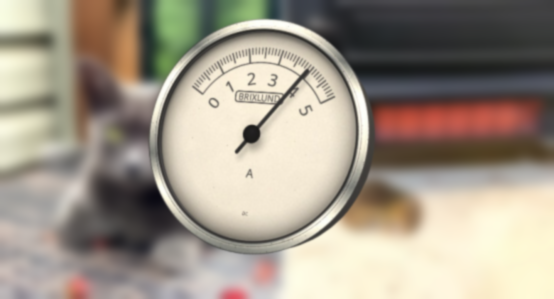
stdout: {"value": 4, "unit": "A"}
